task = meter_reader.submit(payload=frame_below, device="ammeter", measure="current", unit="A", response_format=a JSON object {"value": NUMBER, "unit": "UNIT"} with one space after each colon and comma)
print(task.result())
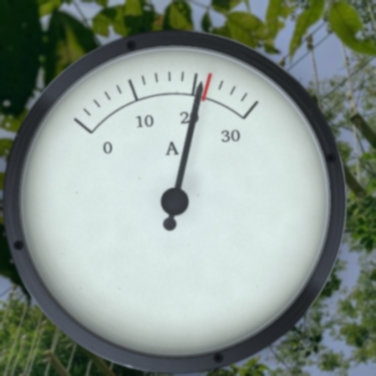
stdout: {"value": 21, "unit": "A"}
